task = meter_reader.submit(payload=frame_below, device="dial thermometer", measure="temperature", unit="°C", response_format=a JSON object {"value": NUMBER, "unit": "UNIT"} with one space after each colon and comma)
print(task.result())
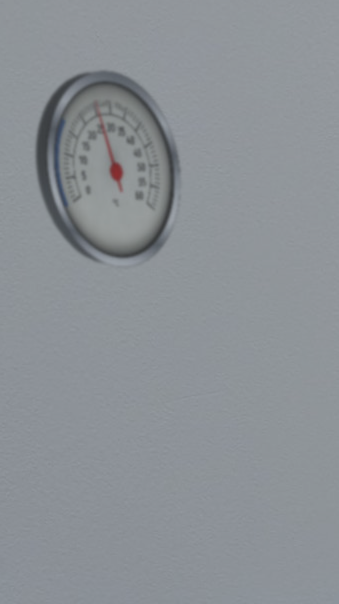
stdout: {"value": 25, "unit": "°C"}
